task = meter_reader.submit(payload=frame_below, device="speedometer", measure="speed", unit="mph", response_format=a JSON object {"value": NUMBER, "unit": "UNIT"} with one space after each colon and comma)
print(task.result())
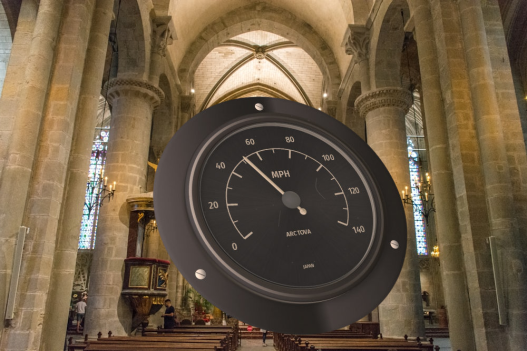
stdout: {"value": 50, "unit": "mph"}
